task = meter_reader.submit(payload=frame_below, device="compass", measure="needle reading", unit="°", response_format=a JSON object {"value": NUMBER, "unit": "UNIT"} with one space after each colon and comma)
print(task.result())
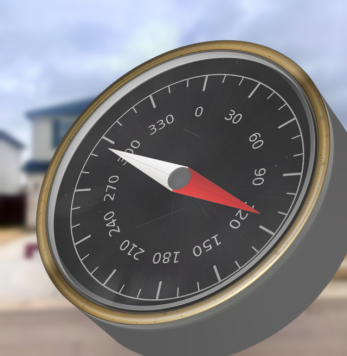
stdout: {"value": 115, "unit": "°"}
